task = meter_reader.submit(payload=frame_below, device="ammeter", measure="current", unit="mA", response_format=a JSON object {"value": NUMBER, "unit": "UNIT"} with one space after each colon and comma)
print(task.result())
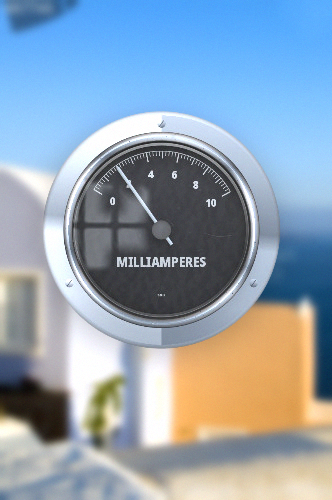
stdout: {"value": 2, "unit": "mA"}
